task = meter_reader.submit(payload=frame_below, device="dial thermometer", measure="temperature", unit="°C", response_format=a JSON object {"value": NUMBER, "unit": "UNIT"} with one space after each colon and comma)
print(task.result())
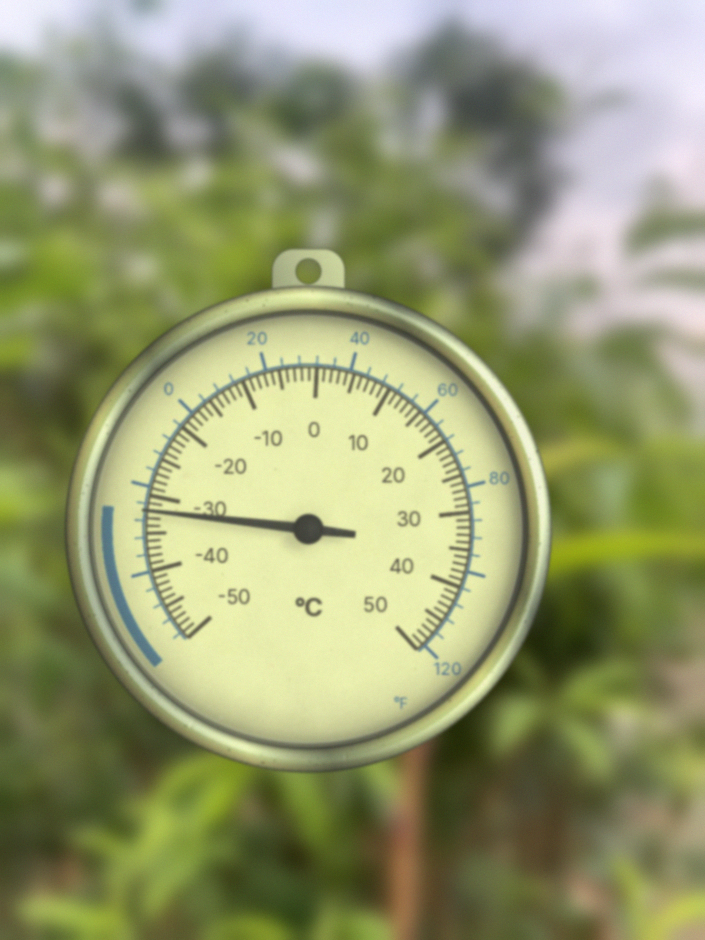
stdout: {"value": -32, "unit": "°C"}
